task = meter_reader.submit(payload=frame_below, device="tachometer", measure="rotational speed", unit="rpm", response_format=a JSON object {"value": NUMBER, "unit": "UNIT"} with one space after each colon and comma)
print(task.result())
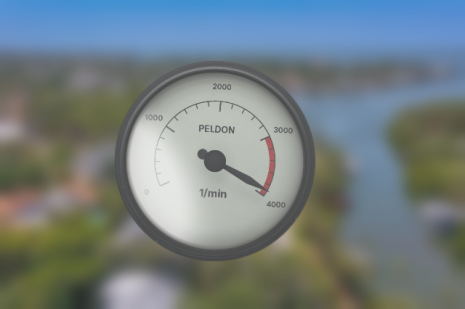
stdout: {"value": 3900, "unit": "rpm"}
